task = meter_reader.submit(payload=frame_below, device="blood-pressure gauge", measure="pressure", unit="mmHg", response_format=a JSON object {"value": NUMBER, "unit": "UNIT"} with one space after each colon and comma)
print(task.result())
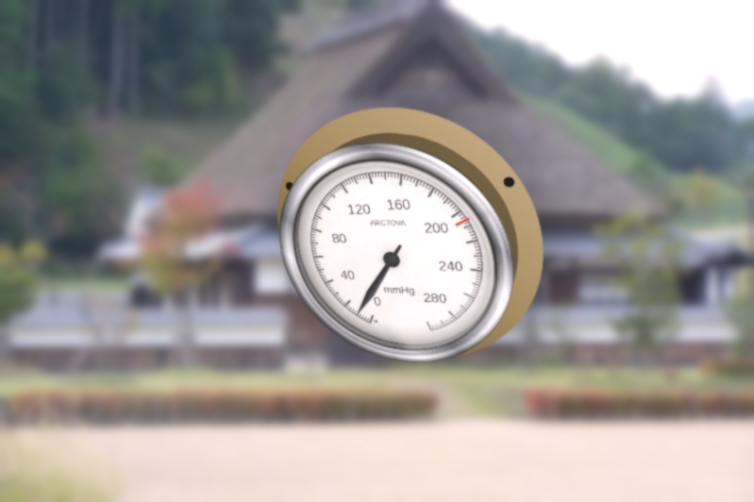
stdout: {"value": 10, "unit": "mmHg"}
